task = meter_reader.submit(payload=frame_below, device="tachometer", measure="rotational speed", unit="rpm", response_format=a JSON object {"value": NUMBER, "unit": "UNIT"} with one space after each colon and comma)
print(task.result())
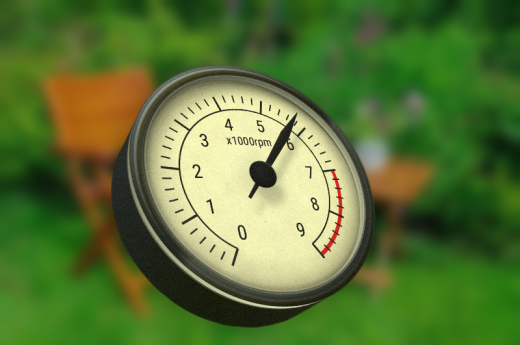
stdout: {"value": 5700, "unit": "rpm"}
